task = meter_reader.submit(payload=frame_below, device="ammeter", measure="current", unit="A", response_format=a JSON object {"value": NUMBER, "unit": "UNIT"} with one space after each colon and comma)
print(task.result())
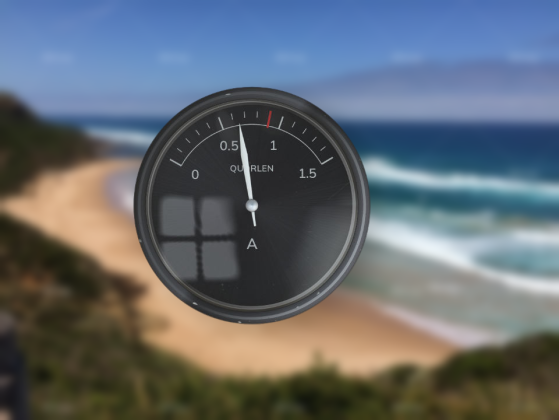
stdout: {"value": 0.65, "unit": "A"}
